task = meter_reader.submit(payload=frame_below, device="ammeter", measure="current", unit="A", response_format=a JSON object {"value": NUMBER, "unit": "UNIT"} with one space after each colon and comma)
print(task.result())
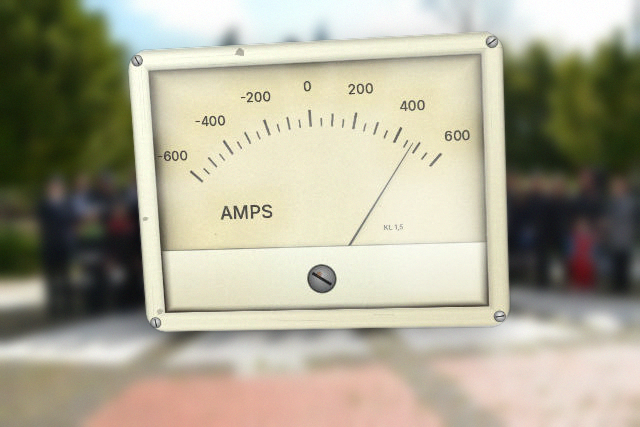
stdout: {"value": 475, "unit": "A"}
